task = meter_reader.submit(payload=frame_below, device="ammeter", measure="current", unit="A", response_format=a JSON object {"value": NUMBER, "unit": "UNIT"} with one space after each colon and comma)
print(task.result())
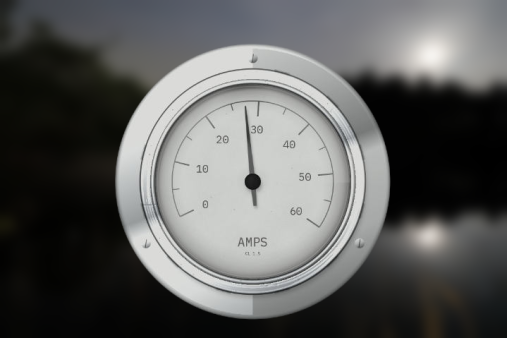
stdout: {"value": 27.5, "unit": "A"}
